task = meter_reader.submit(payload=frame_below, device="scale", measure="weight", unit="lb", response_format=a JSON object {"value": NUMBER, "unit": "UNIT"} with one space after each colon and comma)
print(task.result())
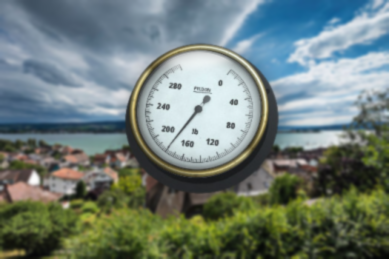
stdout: {"value": 180, "unit": "lb"}
